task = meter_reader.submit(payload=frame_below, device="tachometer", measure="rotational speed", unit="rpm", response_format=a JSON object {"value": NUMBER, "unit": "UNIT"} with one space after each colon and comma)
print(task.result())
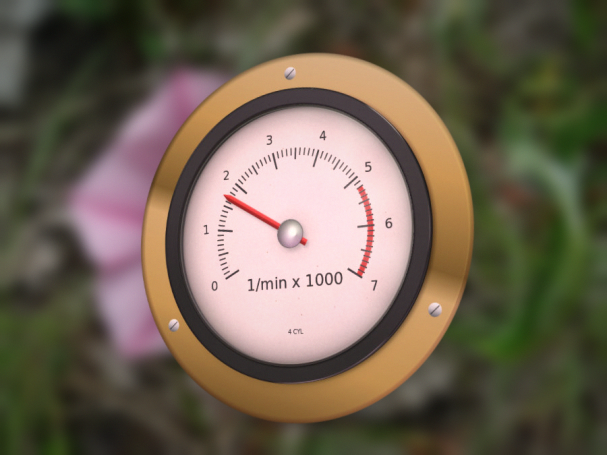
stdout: {"value": 1700, "unit": "rpm"}
